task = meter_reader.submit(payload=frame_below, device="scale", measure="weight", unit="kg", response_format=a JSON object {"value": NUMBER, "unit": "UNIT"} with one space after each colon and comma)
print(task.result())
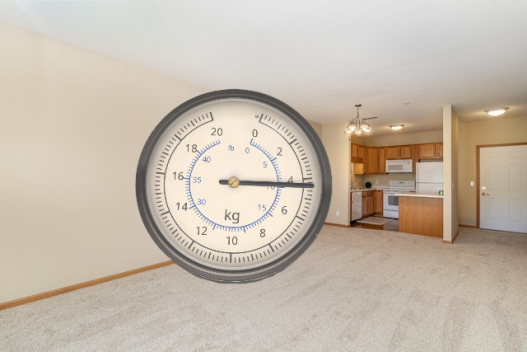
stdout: {"value": 4.4, "unit": "kg"}
